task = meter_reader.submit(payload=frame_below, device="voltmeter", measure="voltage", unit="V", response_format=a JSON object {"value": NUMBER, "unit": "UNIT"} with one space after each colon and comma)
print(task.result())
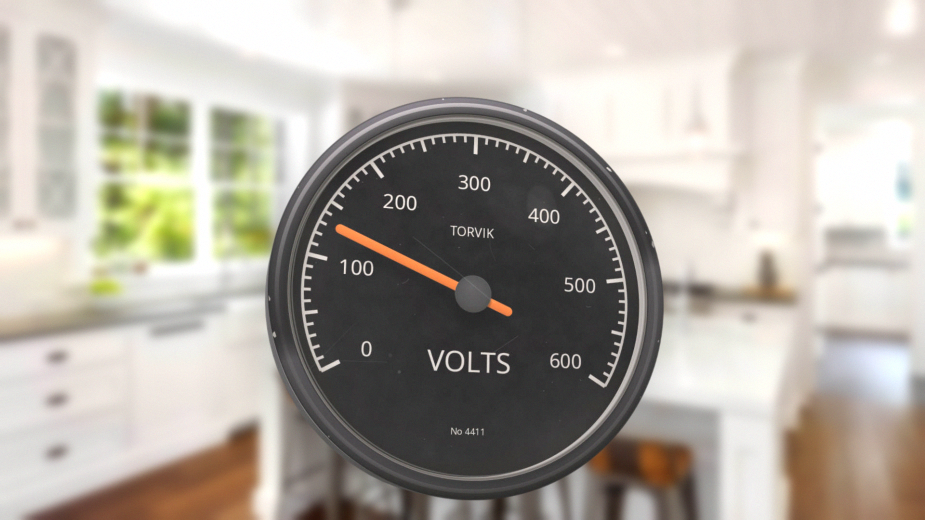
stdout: {"value": 130, "unit": "V"}
